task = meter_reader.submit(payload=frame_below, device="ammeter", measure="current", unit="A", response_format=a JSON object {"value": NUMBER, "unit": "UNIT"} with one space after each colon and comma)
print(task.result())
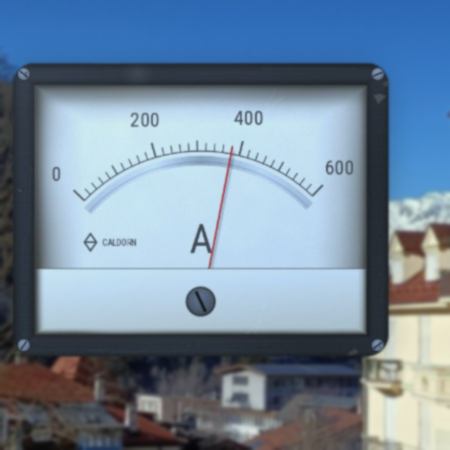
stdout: {"value": 380, "unit": "A"}
